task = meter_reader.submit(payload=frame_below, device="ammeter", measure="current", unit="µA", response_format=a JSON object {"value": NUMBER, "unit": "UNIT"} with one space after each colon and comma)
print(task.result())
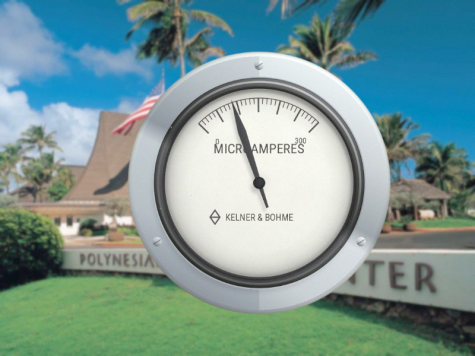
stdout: {"value": 90, "unit": "µA"}
